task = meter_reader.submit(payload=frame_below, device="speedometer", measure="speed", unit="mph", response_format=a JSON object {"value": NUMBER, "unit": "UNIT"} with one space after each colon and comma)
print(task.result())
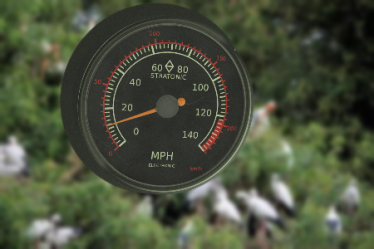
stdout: {"value": 12, "unit": "mph"}
